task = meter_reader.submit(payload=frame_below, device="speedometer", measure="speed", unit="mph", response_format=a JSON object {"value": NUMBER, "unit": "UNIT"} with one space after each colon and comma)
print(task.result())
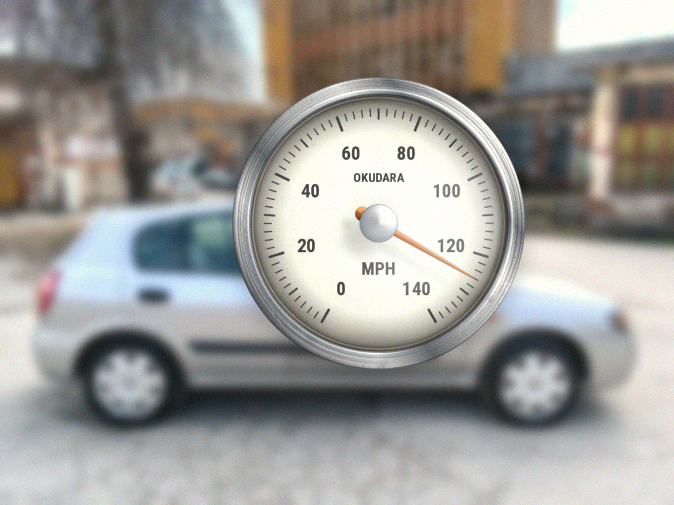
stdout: {"value": 126, "unit": "mph"}
